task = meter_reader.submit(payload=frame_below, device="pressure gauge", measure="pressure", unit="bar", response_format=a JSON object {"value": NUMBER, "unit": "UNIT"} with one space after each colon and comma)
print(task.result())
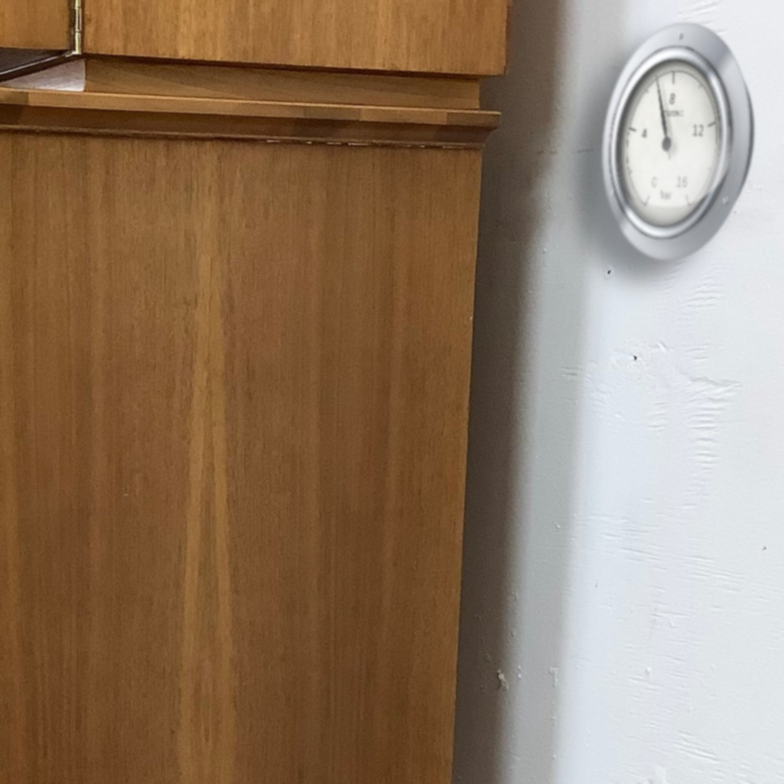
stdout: {"value": 7, "unit": "bar"}
